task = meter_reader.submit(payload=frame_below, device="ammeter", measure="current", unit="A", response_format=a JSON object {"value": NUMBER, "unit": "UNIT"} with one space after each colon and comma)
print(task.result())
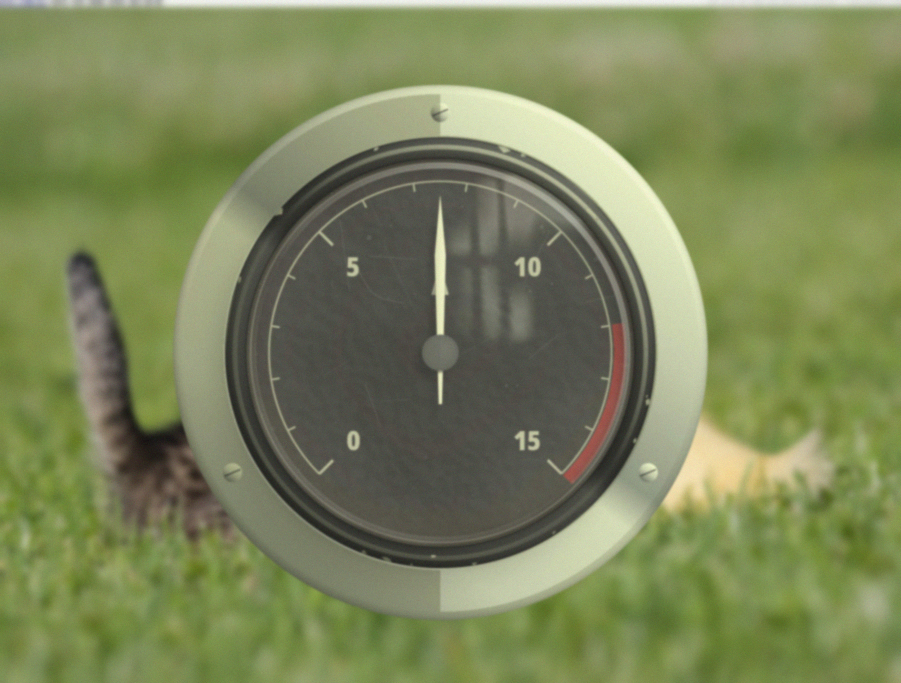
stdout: {"value": 7.5, "unit": "A"}
